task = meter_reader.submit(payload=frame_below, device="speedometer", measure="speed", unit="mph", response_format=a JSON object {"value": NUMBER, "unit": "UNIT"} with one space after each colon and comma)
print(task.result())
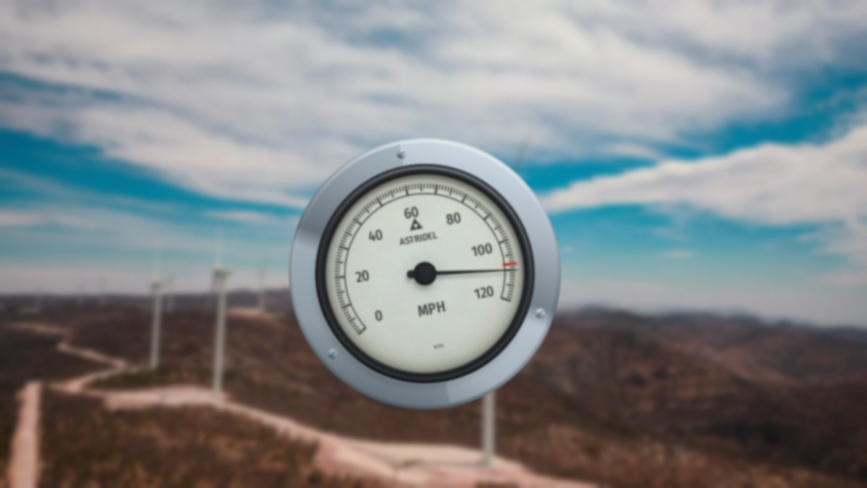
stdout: {"value": 110, "unit": "mph"}
